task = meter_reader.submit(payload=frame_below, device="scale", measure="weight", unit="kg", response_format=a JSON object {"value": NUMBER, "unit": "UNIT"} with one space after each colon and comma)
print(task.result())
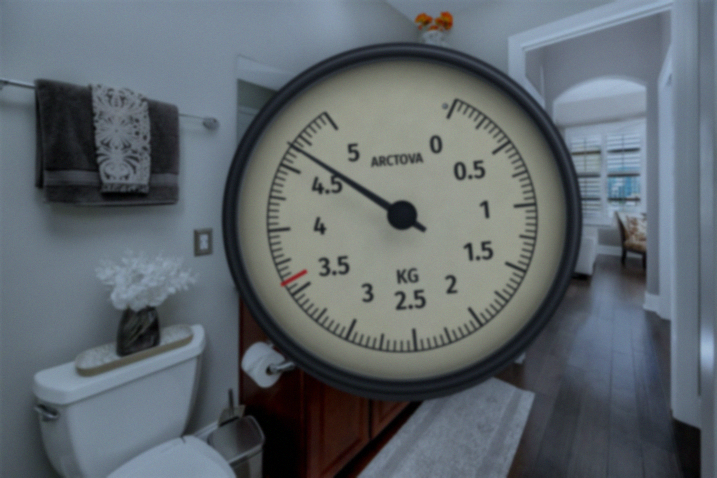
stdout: {"value": 4.65, "unit": "kg"}
